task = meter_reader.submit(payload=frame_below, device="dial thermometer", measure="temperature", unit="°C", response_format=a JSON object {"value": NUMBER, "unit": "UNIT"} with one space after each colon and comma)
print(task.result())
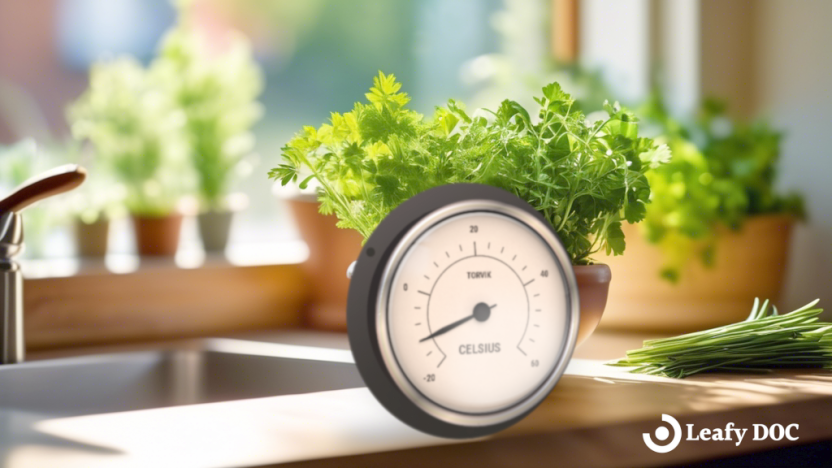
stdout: {"value": -12, "unit": "°C"}
